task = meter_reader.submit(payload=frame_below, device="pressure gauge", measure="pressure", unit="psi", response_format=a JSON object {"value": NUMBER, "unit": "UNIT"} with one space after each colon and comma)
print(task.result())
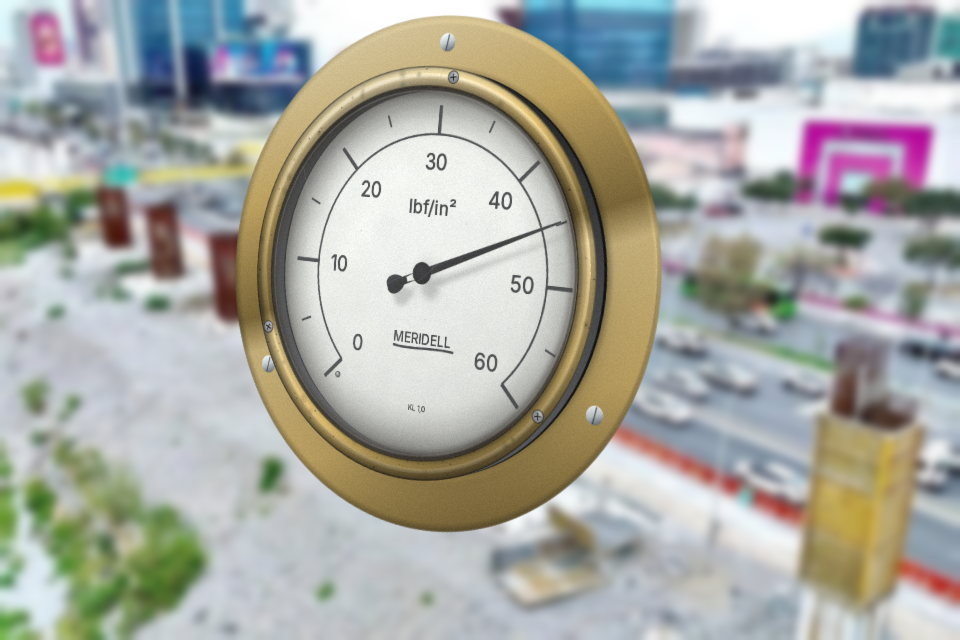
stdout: {"value": 45, "unit": "psi"}
